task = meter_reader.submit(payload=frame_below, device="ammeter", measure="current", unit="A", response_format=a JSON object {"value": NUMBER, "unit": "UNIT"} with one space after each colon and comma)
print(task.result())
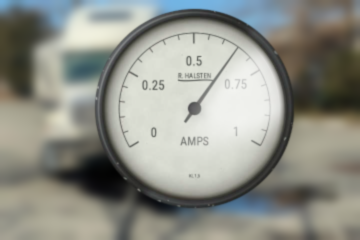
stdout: {"value": 0.65, "unit": "A"}
